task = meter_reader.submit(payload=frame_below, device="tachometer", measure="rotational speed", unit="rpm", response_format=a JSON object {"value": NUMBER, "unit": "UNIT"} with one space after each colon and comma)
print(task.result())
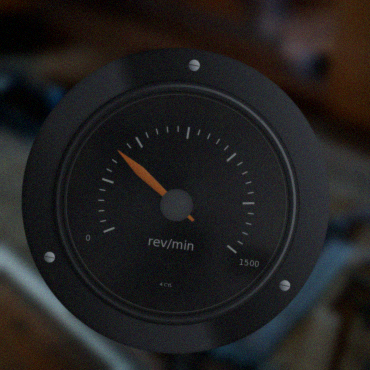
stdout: {"value": 400, "unit": "rpm"}
